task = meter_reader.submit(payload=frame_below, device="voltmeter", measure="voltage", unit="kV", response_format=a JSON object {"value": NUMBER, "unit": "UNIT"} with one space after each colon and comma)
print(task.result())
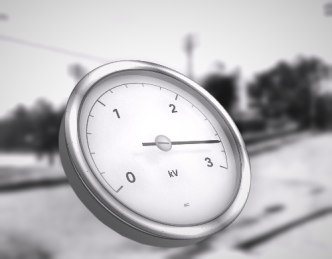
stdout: {"value": 2.7, "unit": "kV"}
